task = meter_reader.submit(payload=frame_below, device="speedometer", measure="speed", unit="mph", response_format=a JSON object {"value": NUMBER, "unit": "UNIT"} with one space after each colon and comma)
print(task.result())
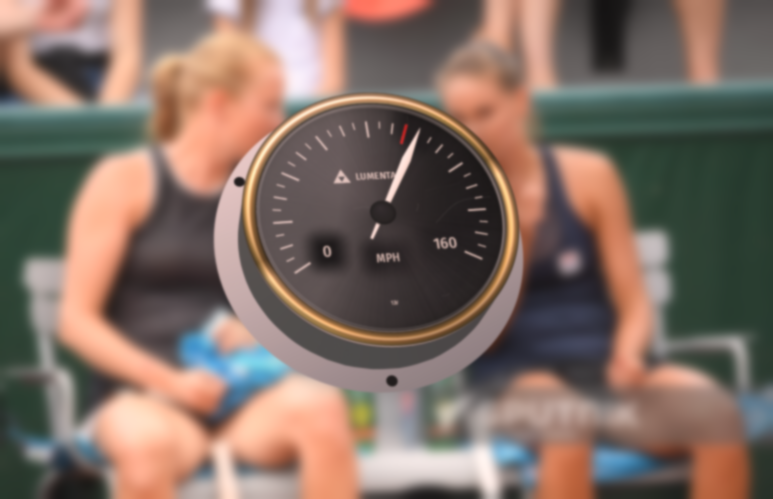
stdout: {"value": 100, "unit": "mph"}
